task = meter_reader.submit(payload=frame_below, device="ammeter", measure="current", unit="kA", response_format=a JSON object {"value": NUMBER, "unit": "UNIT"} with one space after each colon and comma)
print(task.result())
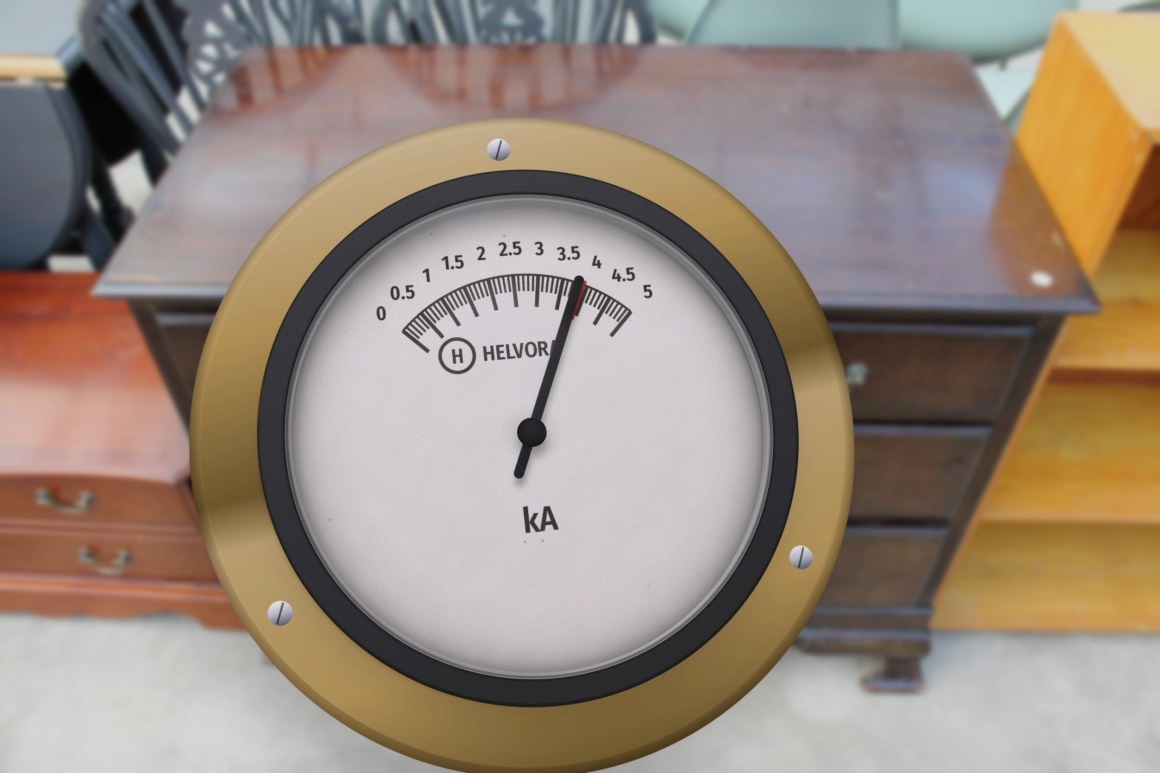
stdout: {"value": 3.8, "unit": "kA"}
